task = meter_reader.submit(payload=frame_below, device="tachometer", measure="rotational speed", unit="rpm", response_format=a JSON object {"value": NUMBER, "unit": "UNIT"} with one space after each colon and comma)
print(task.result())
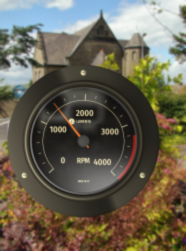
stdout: {"value": 1400, "unit": "rpm"}
